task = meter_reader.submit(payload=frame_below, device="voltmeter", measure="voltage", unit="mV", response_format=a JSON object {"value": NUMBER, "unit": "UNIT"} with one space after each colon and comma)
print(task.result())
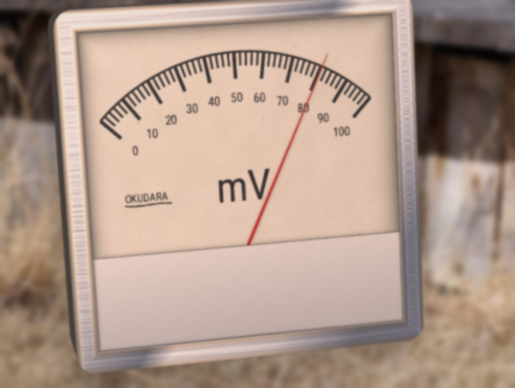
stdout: {"value": 80, "unit": "mV"}
